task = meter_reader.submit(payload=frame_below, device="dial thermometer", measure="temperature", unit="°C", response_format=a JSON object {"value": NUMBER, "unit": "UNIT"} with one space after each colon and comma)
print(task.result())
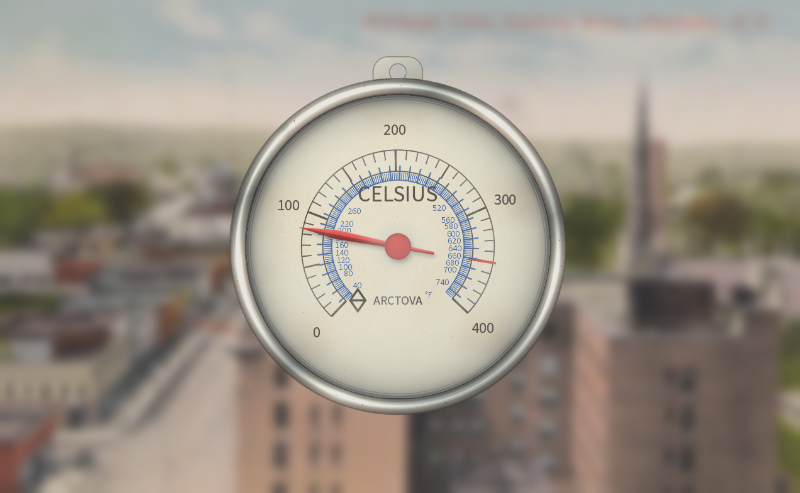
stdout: {"value": 85, "unit": "°C"}
